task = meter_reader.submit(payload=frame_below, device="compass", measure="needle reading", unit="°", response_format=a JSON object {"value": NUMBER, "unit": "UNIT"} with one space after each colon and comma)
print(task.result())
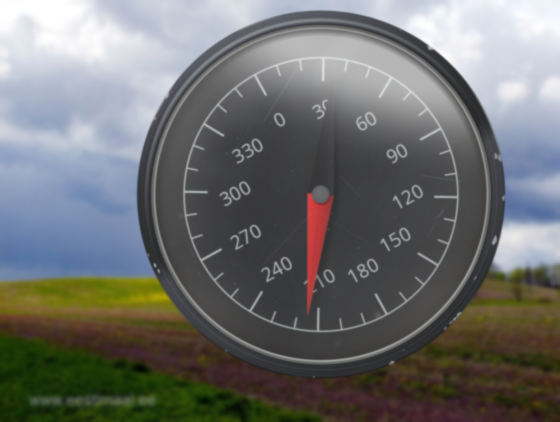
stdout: {"value": 215, "unit": "°"}
